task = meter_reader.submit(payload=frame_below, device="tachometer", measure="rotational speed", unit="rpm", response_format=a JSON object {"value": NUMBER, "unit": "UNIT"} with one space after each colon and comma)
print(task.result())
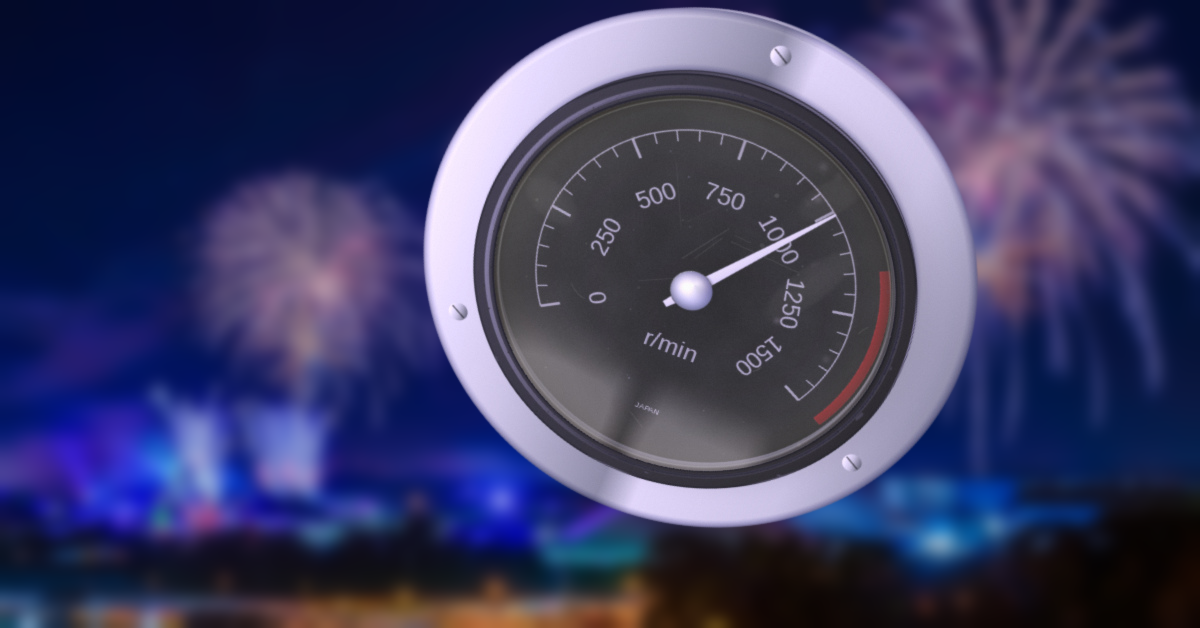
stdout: {"value": 1000, "unit": "rpm"}
